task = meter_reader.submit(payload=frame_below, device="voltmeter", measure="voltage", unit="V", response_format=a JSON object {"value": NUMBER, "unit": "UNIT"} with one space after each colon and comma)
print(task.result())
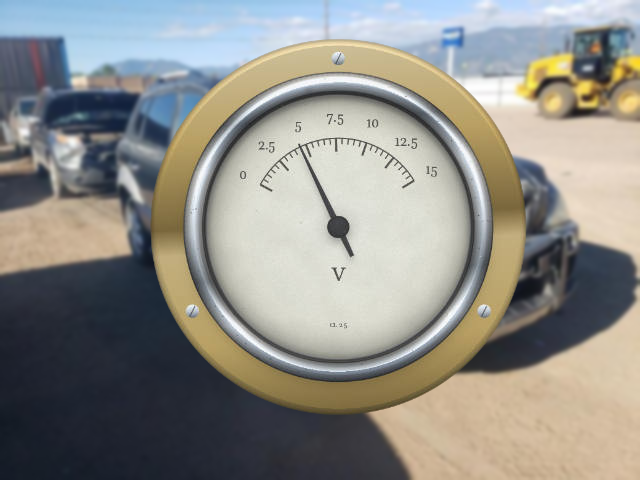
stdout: {"value": 4.5, "unit": "V"}
